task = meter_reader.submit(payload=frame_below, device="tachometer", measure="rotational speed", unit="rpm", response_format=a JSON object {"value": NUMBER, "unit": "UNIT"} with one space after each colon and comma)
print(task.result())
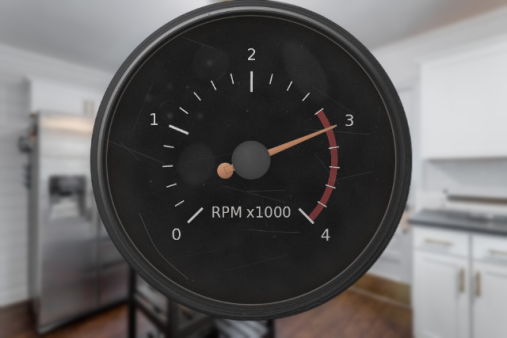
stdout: {"value": 3000, "unit": "rpm"}
